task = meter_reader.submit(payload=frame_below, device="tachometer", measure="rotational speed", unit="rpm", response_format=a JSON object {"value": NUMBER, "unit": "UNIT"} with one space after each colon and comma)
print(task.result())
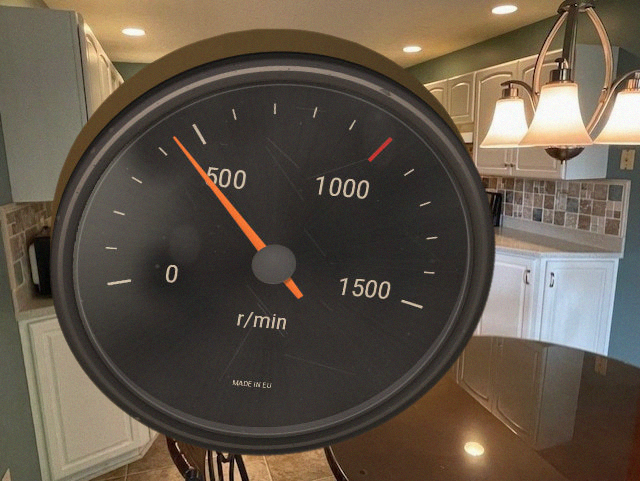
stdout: {"value": 450, "unit": "rpm"}
